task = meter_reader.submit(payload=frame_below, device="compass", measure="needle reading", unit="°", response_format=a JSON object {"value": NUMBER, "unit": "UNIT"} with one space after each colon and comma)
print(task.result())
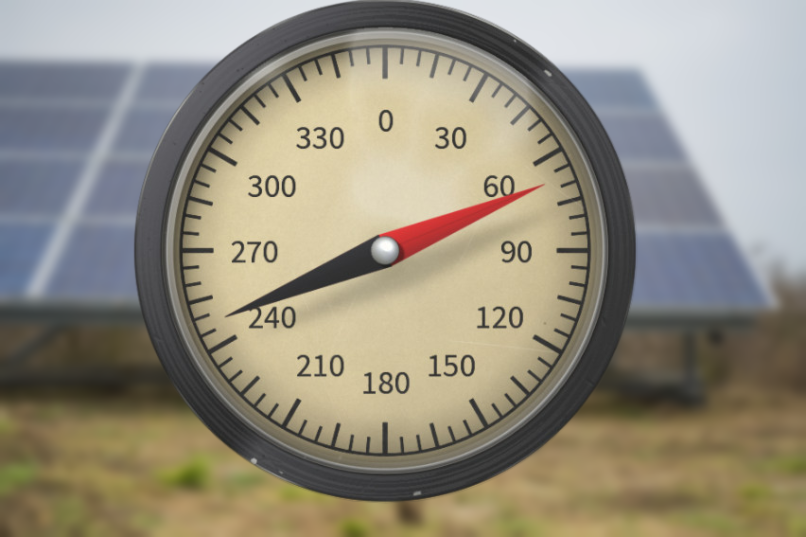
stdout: {"value": 67.5, "unit": "°"}
